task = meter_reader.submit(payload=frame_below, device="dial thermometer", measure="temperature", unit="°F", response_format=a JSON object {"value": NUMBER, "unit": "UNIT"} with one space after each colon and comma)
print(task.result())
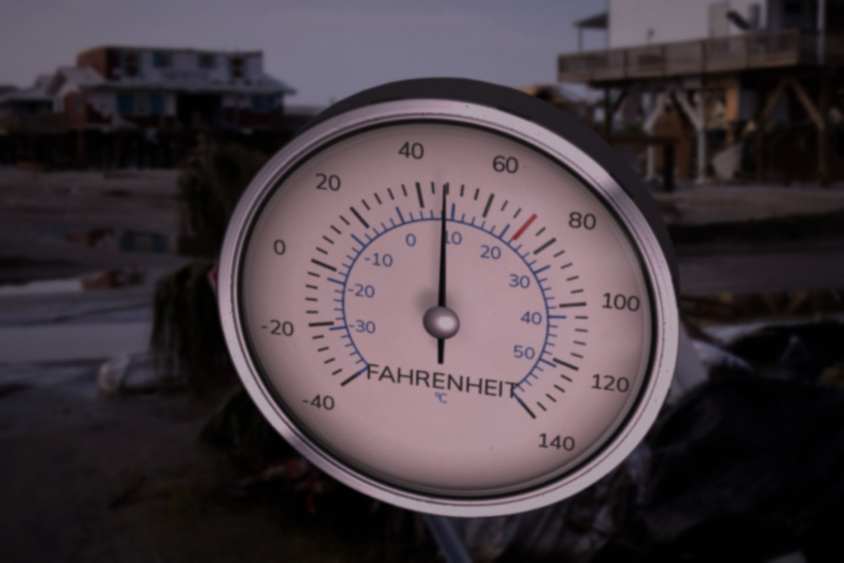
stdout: {"value": 48, "unit": "°F"}
